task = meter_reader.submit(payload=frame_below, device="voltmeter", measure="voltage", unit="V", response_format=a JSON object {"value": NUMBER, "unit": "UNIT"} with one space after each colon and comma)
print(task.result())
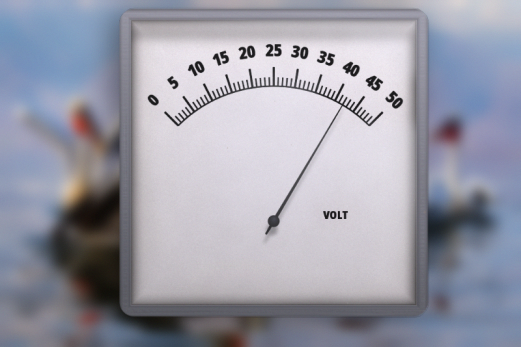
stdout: {"value": 42, "unit": "V"}
